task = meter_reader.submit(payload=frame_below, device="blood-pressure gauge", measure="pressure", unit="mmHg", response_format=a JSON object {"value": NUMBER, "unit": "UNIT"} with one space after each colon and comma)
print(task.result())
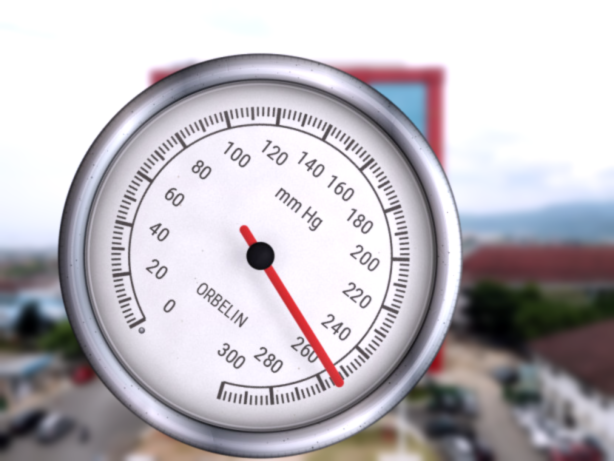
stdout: {"value": 254, "unit": "mmHg"}
